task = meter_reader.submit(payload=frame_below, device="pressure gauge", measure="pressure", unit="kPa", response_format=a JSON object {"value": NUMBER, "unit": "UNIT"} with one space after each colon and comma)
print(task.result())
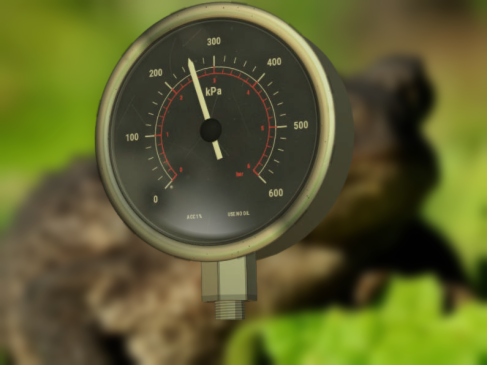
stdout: {"value": 260, "unit": "kPa"}
